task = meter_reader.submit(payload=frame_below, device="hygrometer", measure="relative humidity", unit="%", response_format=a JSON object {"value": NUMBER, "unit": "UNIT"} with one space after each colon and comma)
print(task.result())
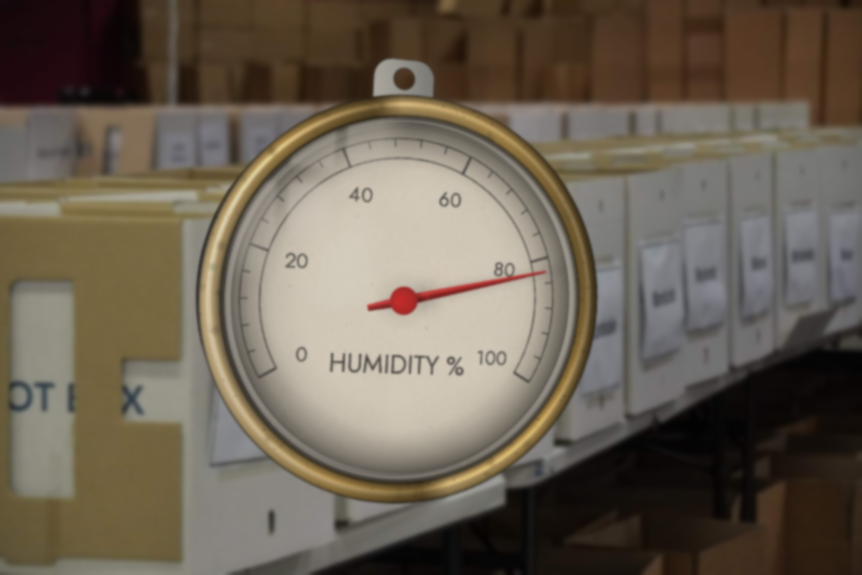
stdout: {"value": 82, "unit": "%"}
